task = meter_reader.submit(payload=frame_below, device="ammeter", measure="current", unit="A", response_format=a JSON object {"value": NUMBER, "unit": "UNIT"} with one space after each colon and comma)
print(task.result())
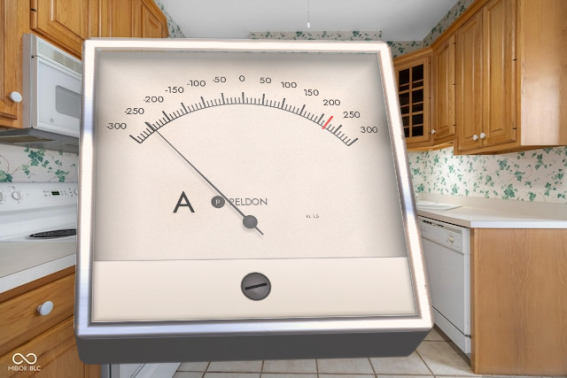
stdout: {"value": -250, "unit": "A"}
